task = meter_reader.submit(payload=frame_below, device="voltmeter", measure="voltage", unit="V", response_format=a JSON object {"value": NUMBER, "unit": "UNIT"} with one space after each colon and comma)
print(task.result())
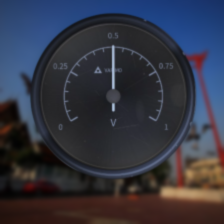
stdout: {"value": 0.5, "unit": "V"}
